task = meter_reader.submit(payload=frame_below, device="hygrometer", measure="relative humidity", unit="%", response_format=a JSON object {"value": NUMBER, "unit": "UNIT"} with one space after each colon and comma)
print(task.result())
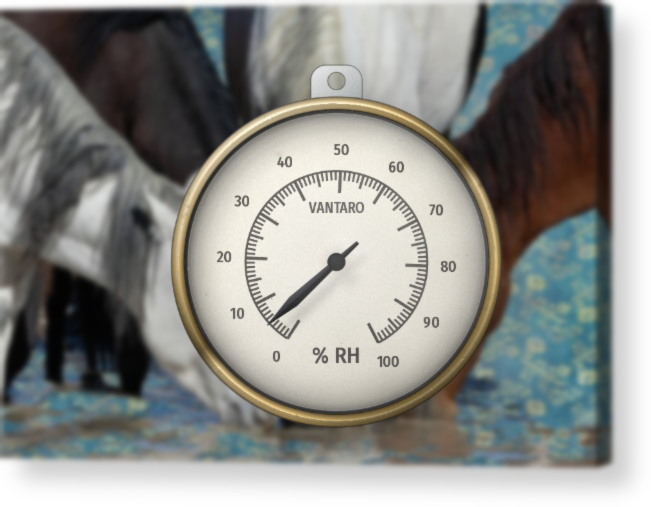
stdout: {"value": 5, "unit": "%"}
